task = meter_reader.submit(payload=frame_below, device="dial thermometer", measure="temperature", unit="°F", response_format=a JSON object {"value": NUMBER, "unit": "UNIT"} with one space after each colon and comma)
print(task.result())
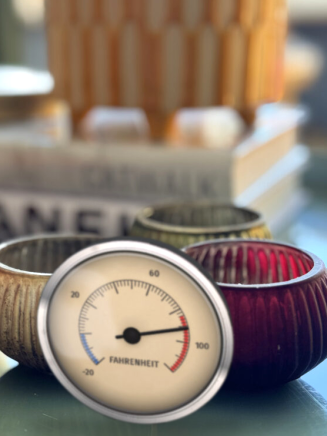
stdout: {"value": 90, "unit": "°F"}
